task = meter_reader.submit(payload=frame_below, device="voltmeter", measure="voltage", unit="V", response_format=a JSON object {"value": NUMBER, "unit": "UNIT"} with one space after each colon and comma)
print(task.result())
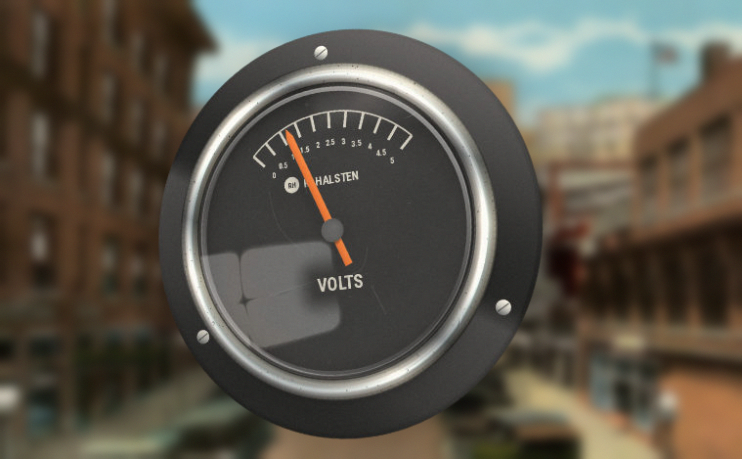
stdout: {"value": 1.25, "unit": "V"}
